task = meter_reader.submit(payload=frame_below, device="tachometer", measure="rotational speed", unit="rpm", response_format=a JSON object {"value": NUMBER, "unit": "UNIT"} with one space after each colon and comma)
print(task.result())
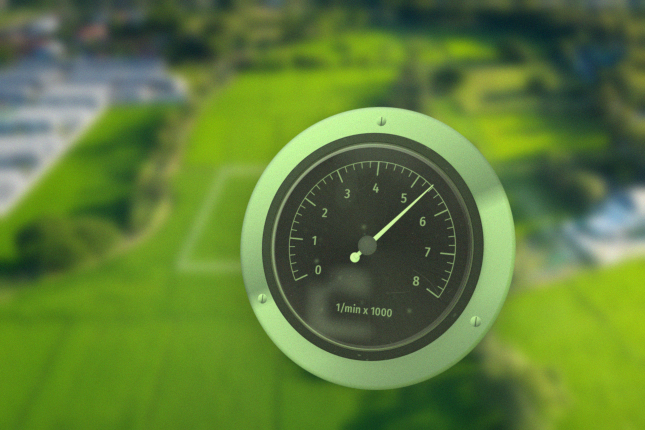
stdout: {"value": 5400, "unit": "rpm"}
